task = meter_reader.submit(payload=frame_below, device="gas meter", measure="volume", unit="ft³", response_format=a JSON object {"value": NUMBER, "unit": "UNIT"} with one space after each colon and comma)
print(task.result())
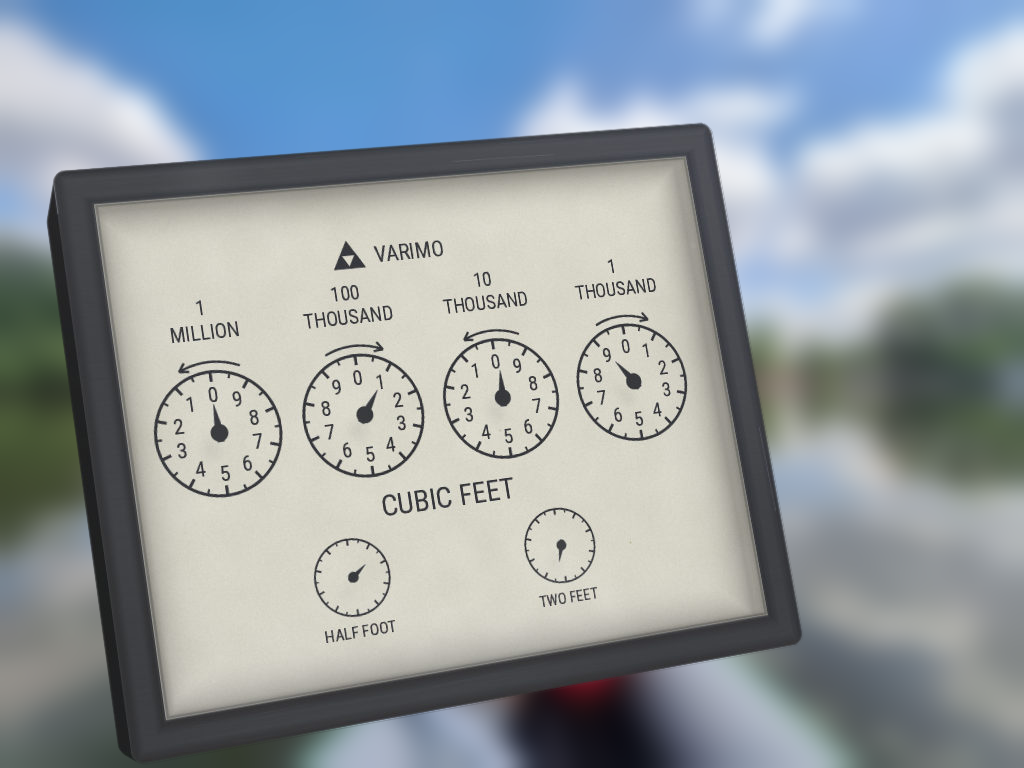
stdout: {"value": 9900, "unit": "ft³"}
